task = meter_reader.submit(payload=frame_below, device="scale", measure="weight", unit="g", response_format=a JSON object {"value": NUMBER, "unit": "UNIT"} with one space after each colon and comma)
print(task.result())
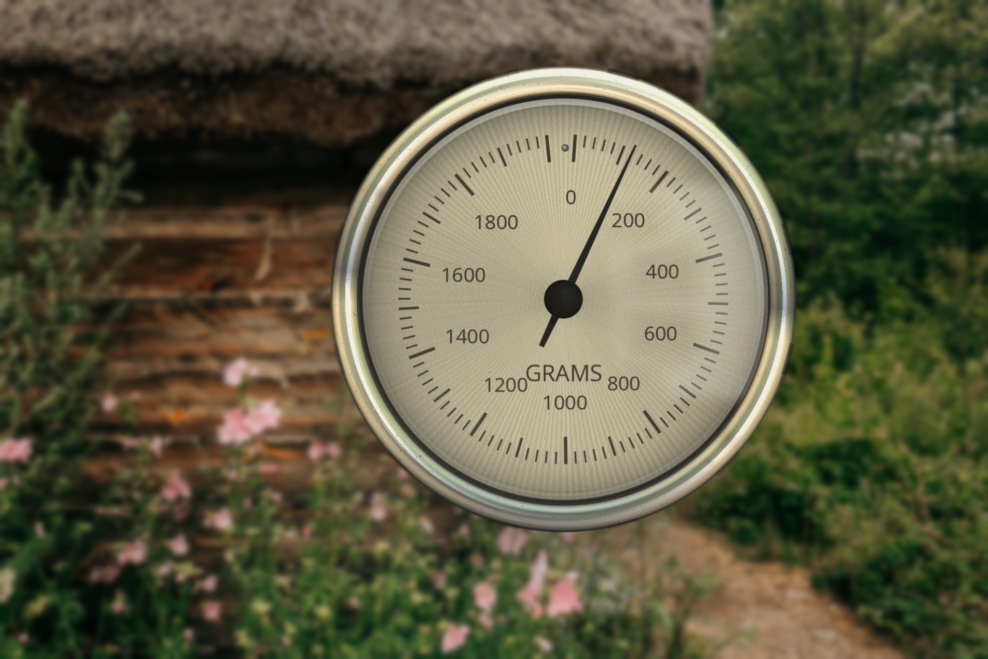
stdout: {"value": 120, "unit": "g"}
